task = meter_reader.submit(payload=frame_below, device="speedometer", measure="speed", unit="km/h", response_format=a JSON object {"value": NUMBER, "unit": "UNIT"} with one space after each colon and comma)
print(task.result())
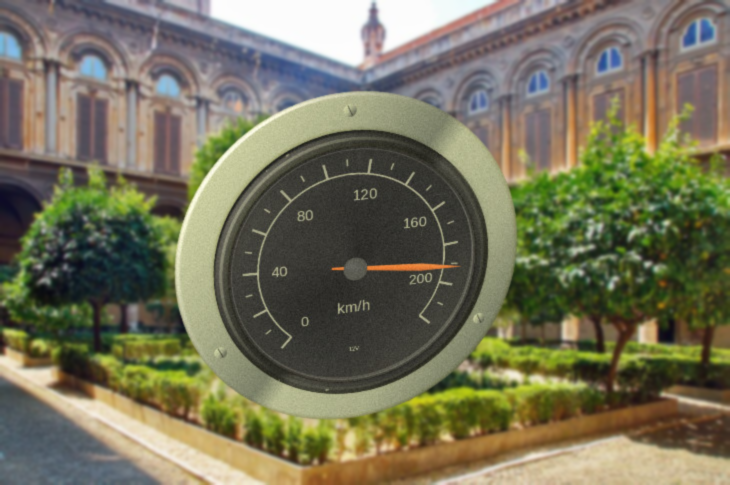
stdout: {"value": 190, "unit": "km/h"}
